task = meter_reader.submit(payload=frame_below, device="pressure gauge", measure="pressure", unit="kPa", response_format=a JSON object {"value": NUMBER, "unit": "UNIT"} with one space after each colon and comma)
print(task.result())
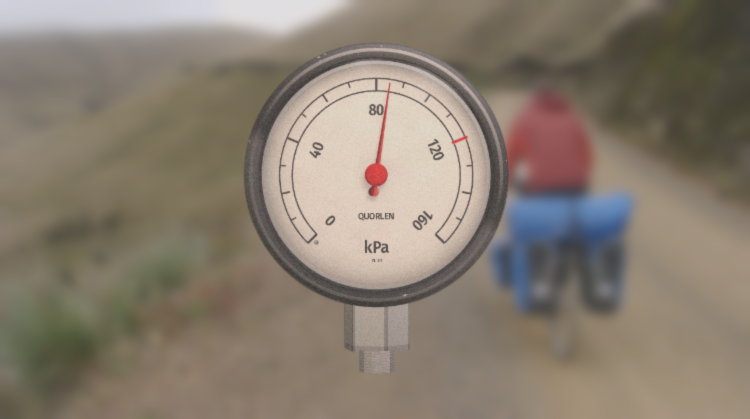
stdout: {"value": 85, "unit": "kPa"}
